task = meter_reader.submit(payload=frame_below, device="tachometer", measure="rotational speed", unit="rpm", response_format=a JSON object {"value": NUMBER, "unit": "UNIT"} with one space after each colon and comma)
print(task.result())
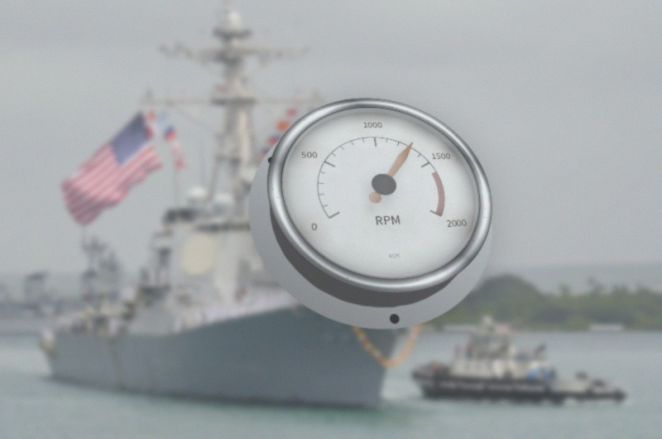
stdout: {"value": 1300, "unit": "rpm"}
